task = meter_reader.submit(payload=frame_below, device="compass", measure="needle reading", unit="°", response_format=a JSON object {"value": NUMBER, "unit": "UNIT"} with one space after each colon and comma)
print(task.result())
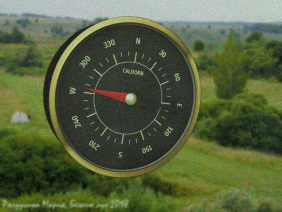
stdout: {"value": 275, "unit": "°"}
